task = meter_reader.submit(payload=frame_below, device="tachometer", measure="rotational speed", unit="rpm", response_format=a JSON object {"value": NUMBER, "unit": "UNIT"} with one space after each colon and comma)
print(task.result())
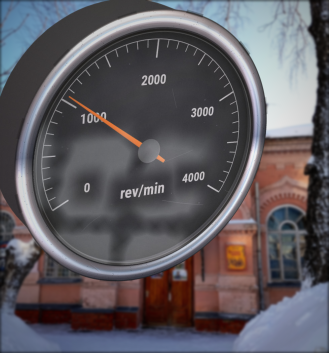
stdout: {"value": 1050, "unit": "rpm"}
